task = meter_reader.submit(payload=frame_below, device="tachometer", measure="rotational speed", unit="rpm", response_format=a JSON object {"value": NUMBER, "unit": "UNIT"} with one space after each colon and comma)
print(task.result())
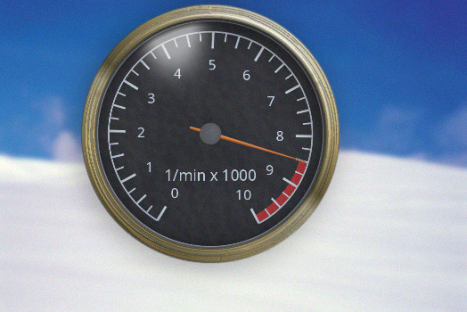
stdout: {"value": 8500, "unit": "rpm"}
